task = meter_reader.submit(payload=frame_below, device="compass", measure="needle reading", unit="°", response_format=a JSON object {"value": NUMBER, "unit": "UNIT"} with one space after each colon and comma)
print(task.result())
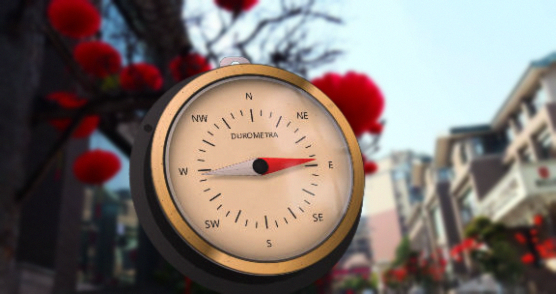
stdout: {"value": 85, "unit": "°"}
